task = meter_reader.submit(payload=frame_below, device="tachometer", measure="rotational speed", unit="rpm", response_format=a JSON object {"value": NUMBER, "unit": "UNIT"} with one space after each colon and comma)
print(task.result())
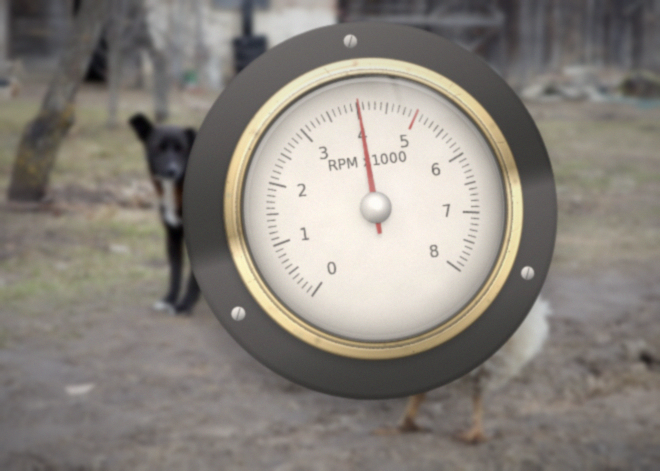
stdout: {"value": 4000, "unit": "rpm"}
